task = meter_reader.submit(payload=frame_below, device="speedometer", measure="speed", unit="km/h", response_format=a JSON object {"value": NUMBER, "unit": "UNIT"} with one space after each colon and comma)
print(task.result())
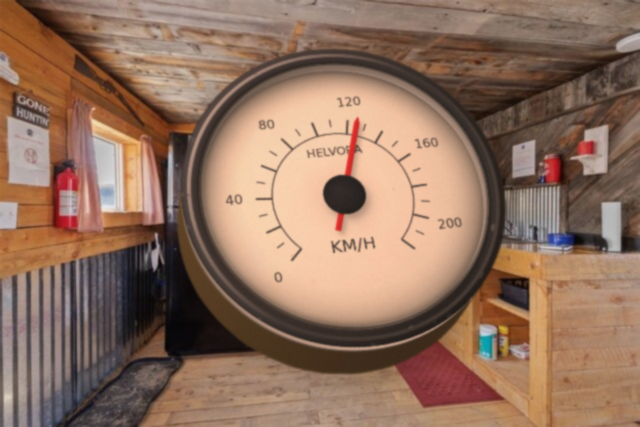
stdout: {"value": 125, "unit": "km/h"}
